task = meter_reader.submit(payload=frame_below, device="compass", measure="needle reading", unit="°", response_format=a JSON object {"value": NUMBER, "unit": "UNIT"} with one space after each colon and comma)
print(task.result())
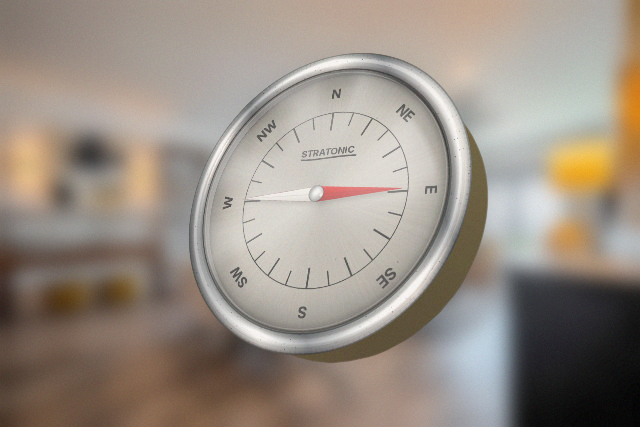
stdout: {"value": 90, "unit": "°"}
